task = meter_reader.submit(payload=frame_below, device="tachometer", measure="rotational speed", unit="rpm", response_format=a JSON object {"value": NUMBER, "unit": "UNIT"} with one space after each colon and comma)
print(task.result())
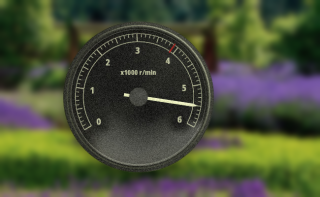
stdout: {"value": 5500, "unit": "rpm"}
